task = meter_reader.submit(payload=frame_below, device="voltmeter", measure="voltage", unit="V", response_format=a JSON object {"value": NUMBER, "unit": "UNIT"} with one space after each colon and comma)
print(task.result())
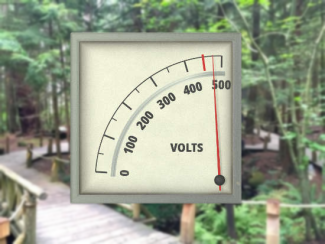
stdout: {"value": 475, "unit": "V"}
